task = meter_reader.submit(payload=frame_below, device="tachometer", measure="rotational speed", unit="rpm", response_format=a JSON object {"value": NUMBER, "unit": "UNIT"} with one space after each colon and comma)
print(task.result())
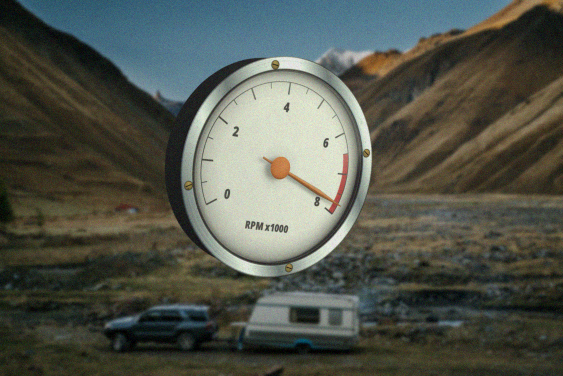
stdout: {"value": 7750, "unit": "rpm"}
